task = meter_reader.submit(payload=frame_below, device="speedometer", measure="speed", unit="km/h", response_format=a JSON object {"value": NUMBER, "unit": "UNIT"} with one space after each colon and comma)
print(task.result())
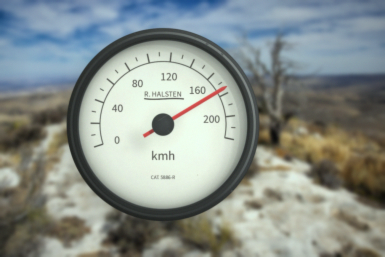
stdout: {"value": 175, "unit": "km/h"}
